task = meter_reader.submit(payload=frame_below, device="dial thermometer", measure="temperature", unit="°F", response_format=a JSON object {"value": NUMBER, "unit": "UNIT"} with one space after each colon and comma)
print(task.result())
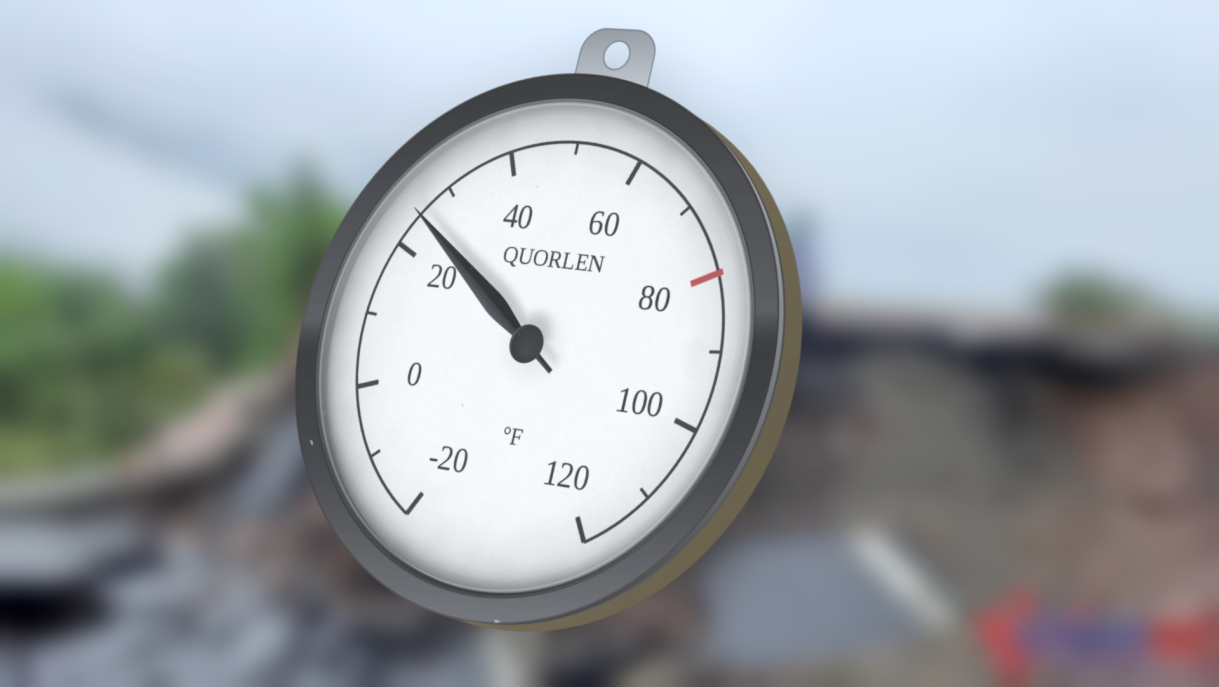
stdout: {"value": 25, "unit": "°F"}
